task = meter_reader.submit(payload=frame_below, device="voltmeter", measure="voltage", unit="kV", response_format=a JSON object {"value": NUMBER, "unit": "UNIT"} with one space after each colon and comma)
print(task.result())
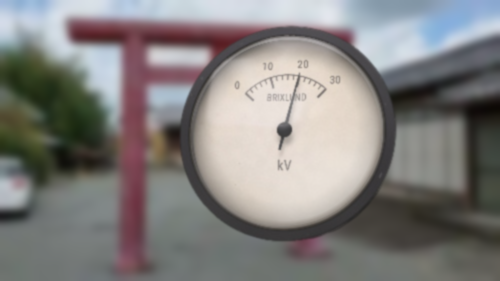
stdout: {"value": 20, "unit": "kV"}
